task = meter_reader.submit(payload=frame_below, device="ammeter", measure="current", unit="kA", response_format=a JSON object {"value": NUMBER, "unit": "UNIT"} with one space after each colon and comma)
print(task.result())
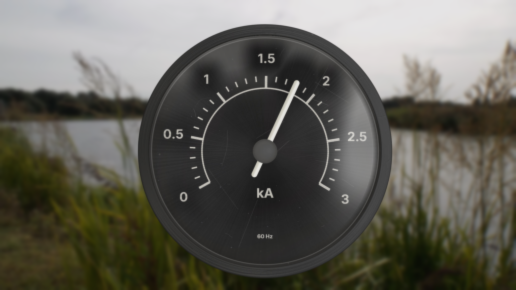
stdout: {"value": 1.8, "unit": "kA"}
